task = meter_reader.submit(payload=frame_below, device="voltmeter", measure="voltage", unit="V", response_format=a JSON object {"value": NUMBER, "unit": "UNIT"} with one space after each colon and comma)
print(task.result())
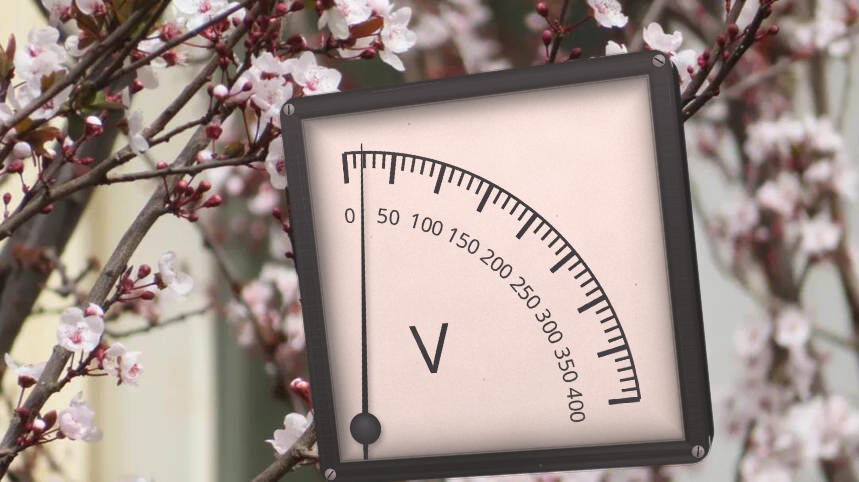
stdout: {"value": 20, "unit": "V"}
